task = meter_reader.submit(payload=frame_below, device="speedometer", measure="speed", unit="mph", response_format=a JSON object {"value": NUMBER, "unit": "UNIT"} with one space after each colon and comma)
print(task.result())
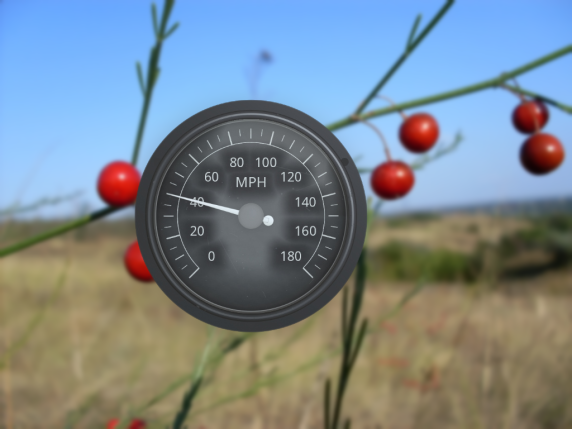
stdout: {"value": 40, "unit": "mph"}
